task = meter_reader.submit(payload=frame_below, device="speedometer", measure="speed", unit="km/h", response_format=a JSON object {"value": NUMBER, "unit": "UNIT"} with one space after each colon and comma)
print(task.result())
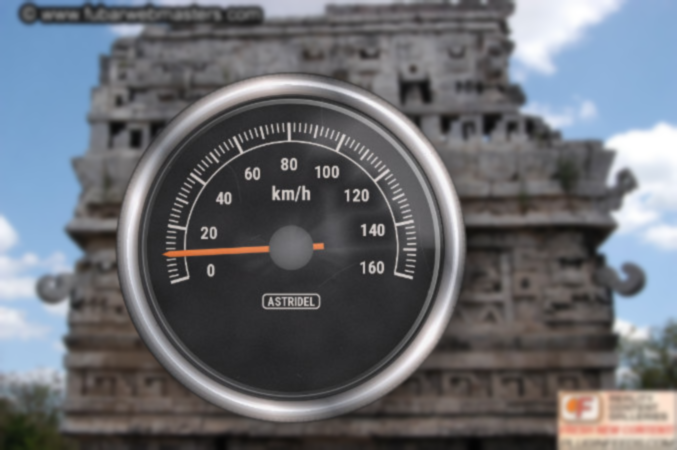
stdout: {"value": 10, "unit": "km/h"}
